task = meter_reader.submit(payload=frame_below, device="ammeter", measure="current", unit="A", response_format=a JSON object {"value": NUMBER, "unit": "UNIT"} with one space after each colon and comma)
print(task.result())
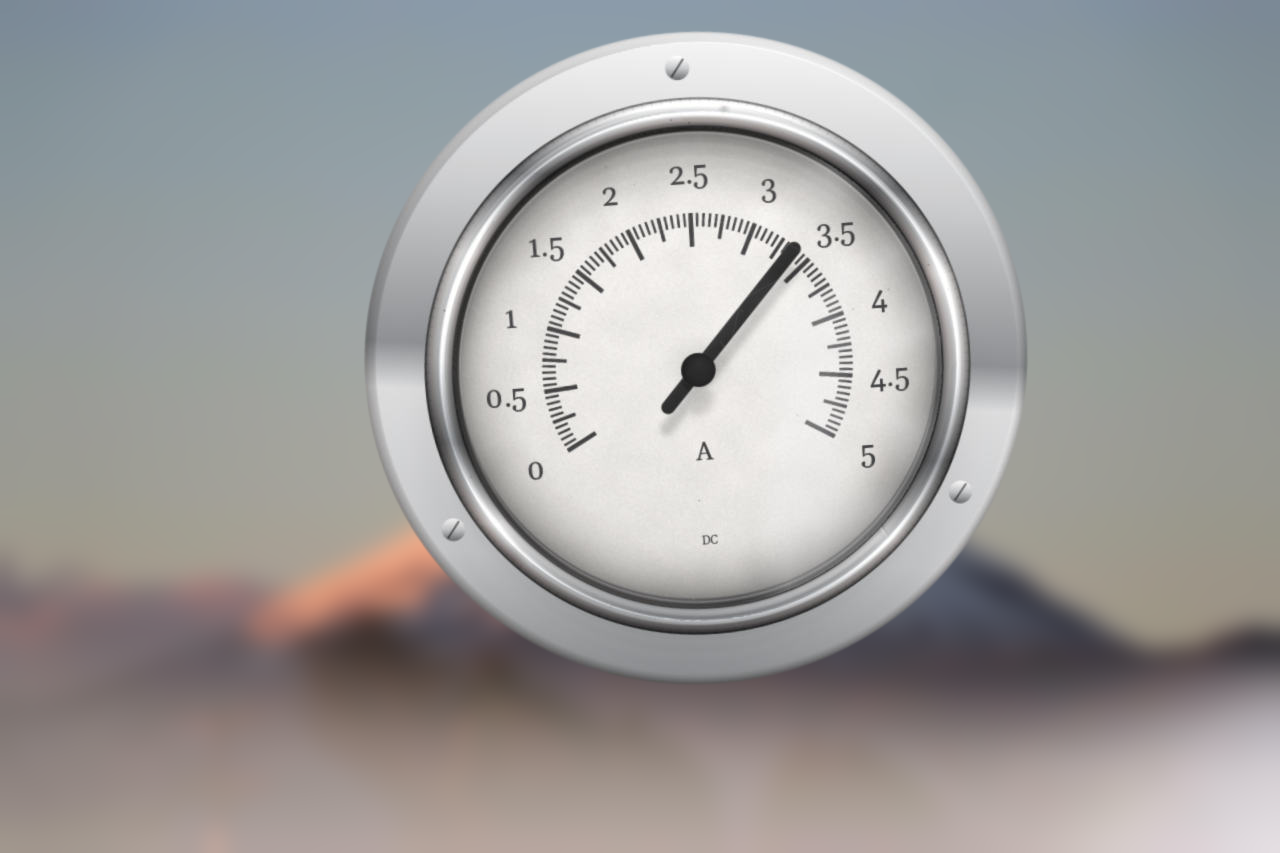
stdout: {"value": 3.35, "unit": "A"}
